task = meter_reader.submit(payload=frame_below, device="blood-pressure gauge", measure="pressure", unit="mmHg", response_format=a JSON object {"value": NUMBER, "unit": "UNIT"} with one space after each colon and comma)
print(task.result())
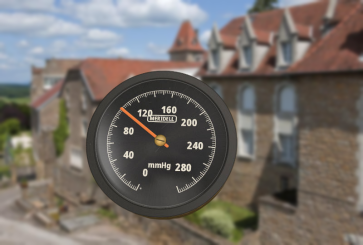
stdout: {"value": 100, "unit": "mmHg"}
